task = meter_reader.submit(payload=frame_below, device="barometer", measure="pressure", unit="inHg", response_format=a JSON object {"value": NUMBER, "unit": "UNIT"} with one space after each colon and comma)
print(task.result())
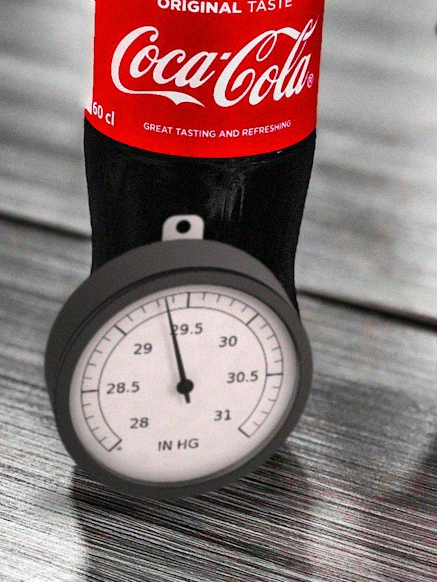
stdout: {"value": 29.35, "unit": "inHg"}
